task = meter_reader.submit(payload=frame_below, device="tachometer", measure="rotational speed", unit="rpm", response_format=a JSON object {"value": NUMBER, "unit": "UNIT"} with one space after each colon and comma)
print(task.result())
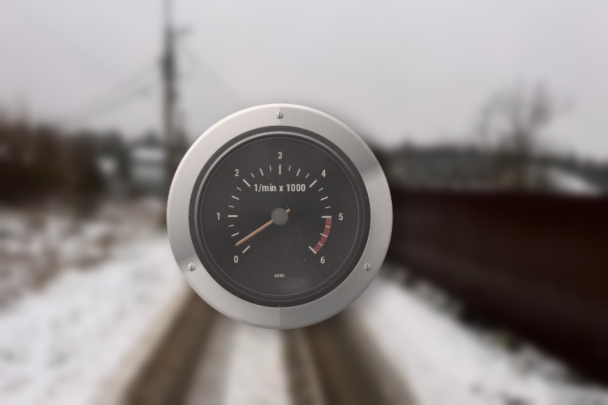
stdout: {"value": 250, "unit": "rpm"}
